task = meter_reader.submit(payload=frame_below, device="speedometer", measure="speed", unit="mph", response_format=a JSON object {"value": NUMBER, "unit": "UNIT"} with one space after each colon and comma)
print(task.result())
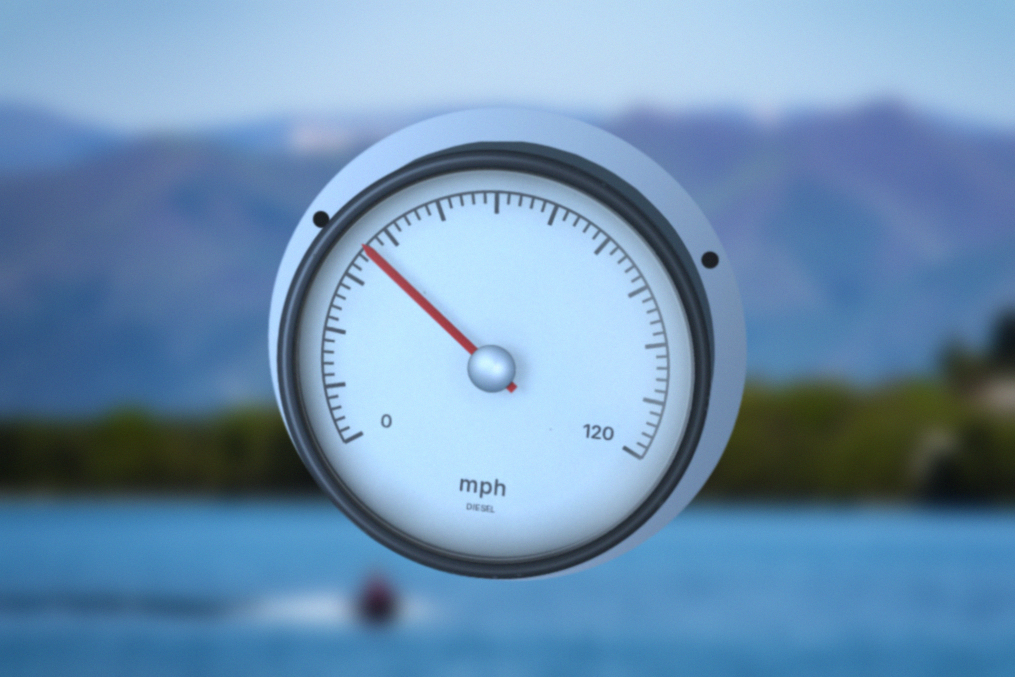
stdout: {"value": 36, "unit": "mph"}
